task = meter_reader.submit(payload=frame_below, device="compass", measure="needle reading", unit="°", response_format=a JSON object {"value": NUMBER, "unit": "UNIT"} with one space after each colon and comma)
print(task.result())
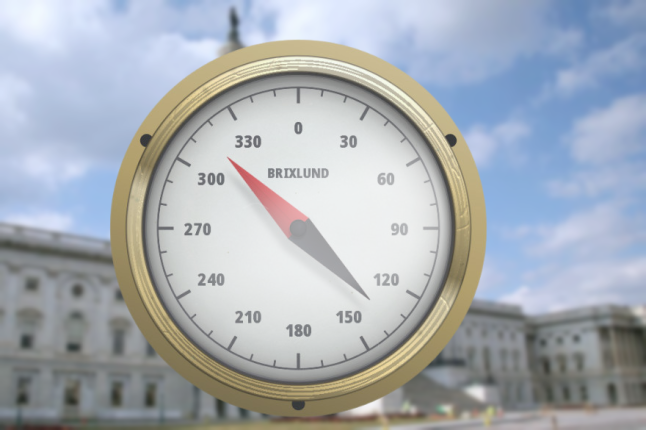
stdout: {"value": 315, "unit": "°"}
